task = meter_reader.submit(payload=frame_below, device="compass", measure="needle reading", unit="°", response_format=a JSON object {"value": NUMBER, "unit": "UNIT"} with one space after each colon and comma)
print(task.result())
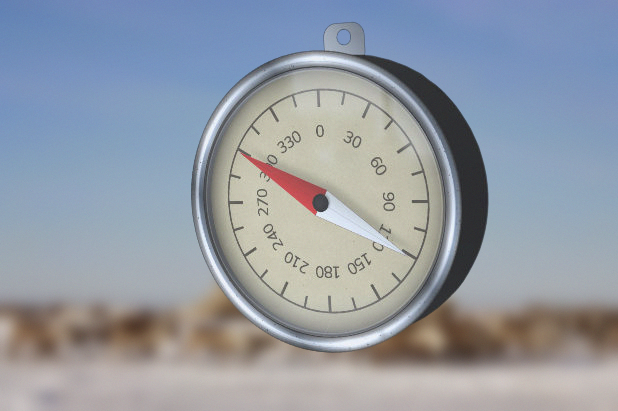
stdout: {"value": 300, "unit": "°"}
